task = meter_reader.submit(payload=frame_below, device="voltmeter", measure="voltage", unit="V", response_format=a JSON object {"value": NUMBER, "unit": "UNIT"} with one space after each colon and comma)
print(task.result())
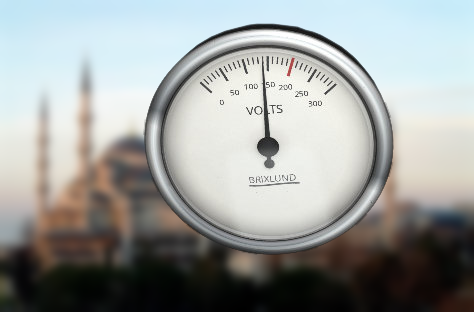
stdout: {"value": 140, "unit": "V"}
